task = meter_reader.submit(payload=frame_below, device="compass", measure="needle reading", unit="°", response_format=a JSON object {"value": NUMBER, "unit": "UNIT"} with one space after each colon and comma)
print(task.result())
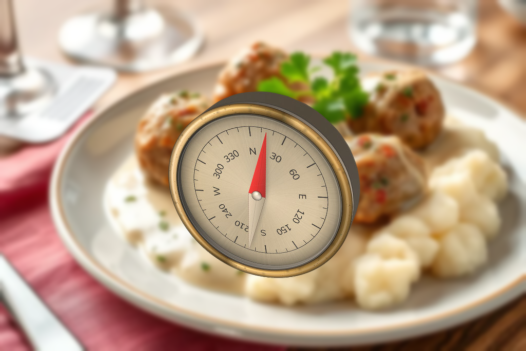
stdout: {"value": 15, "unit": "°"}
